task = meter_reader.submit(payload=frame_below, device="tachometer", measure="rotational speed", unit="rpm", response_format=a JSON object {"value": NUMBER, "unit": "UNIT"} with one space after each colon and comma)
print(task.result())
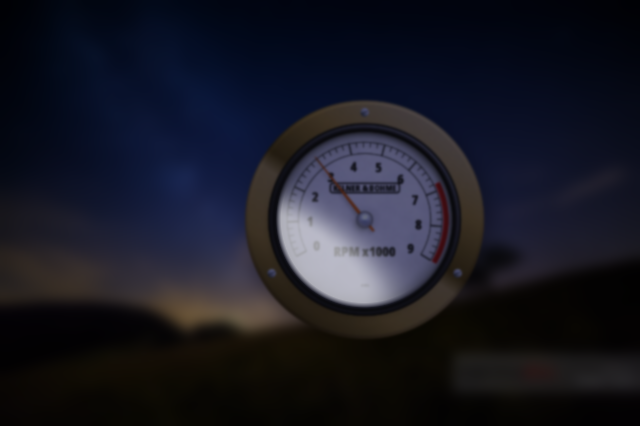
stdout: {"value": 3000, "unit": "rpm"}
